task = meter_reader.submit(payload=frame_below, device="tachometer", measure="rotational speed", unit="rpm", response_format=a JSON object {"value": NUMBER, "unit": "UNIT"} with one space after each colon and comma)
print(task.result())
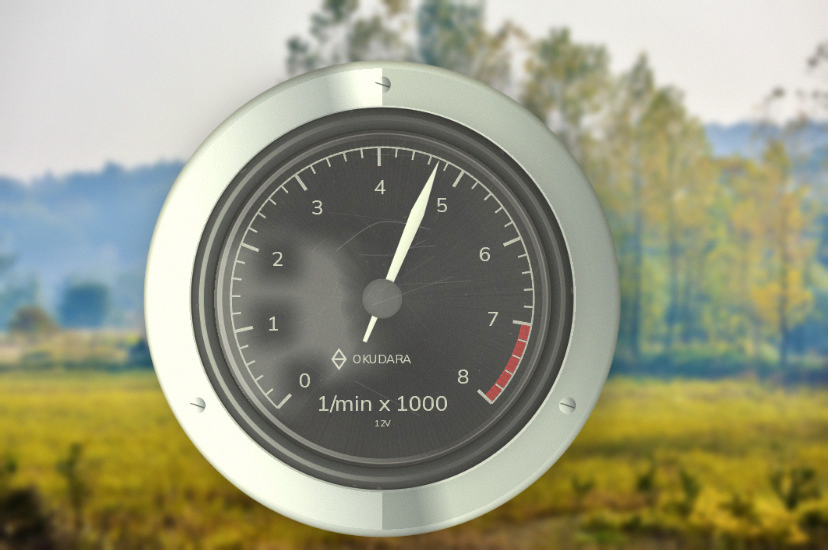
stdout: {"value": 4700, "unit": "rpm"}
